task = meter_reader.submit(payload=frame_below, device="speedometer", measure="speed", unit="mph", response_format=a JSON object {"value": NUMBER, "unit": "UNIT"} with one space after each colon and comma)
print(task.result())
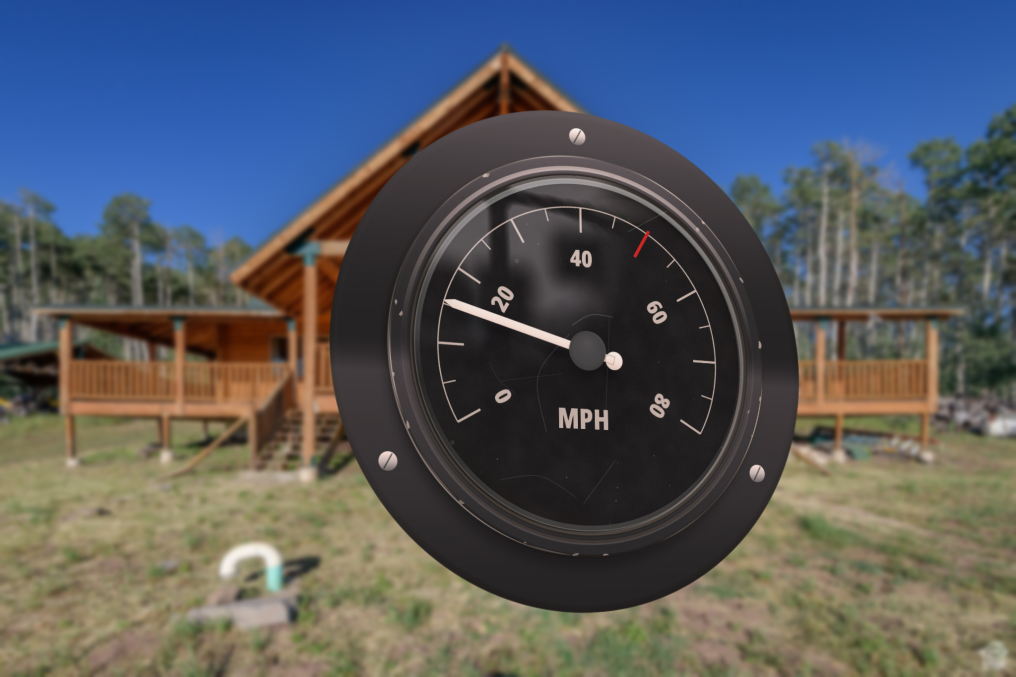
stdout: {"value": 15, "unit": "mph"}
